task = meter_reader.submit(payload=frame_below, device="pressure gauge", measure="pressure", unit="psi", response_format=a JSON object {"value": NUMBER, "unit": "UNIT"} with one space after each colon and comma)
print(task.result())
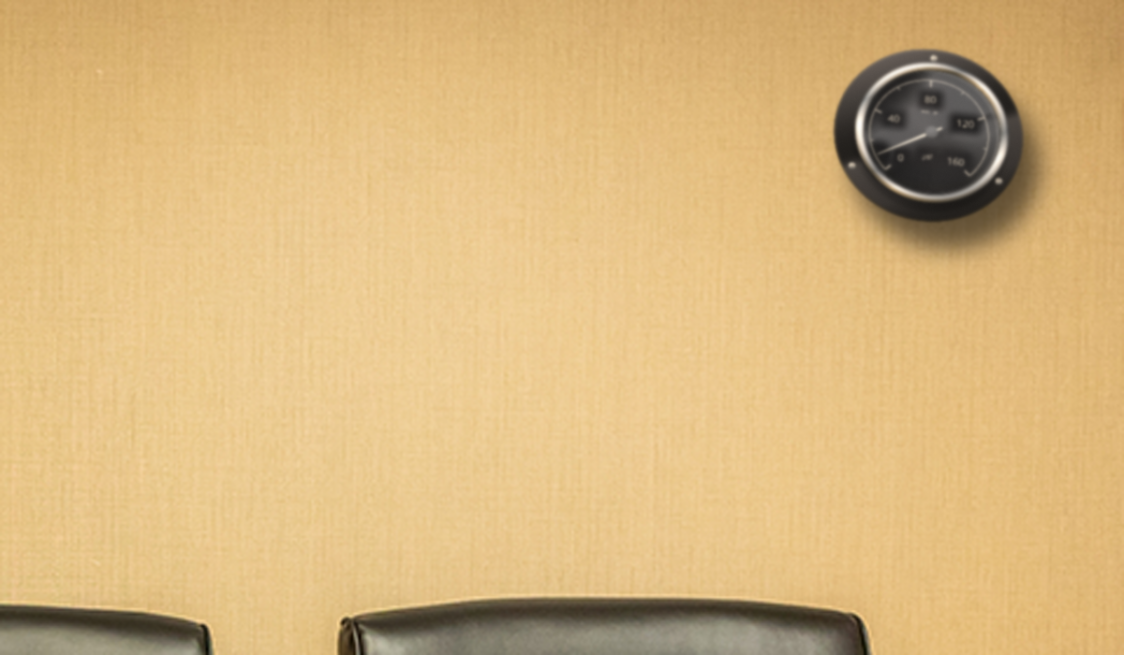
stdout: {"value": 10, "unit": "psi"}
